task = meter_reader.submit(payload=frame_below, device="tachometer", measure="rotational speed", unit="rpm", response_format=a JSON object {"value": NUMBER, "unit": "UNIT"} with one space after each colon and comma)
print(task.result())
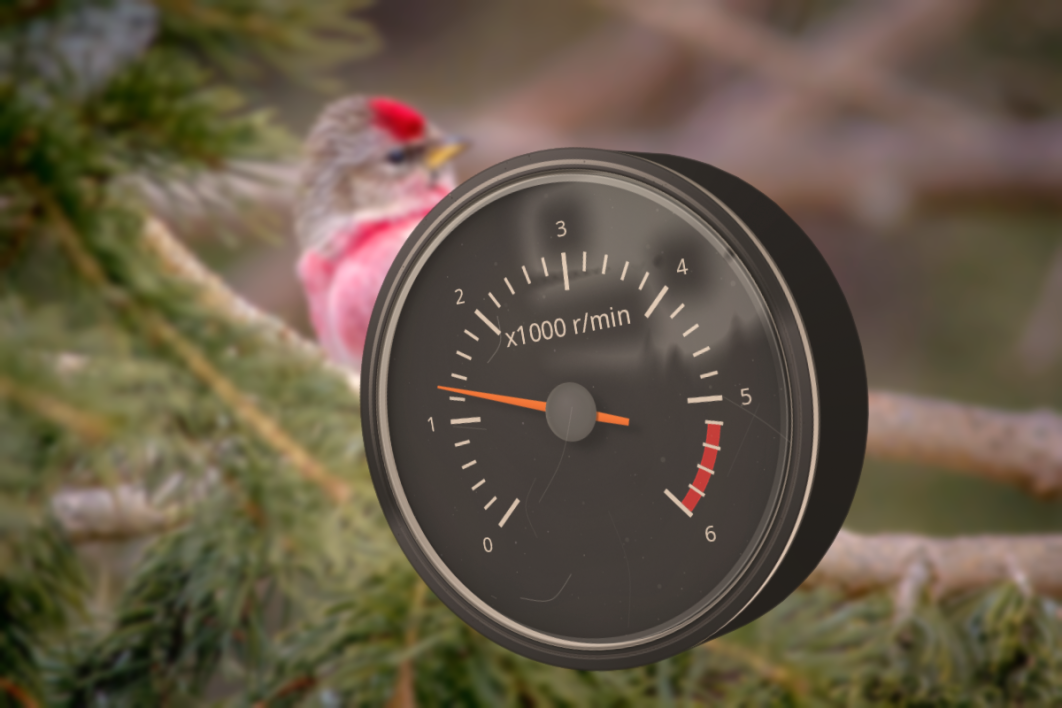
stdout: {"value": 1300, "unit": "rpm"}
